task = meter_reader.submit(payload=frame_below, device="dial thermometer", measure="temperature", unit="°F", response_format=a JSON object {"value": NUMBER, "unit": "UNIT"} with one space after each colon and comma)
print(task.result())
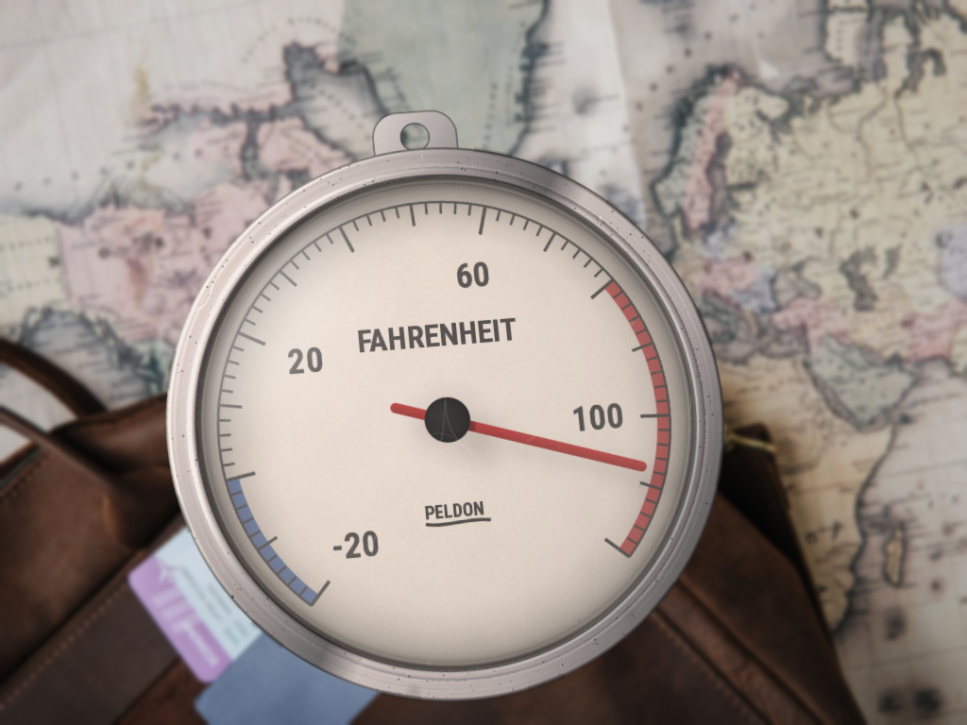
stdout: {"value": 108, "unit": "°F"}
